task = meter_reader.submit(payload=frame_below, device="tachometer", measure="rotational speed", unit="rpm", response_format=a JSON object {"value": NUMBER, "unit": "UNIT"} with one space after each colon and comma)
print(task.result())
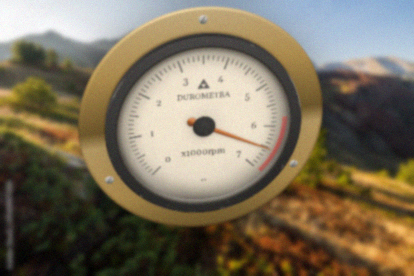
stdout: {"value": 6500, "unit": "rpm"}
